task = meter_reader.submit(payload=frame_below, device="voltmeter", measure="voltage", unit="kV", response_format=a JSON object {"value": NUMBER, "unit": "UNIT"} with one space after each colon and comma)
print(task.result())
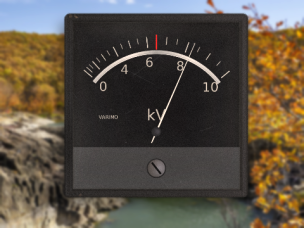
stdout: {"value": 8.25, "unit": "kV"}
